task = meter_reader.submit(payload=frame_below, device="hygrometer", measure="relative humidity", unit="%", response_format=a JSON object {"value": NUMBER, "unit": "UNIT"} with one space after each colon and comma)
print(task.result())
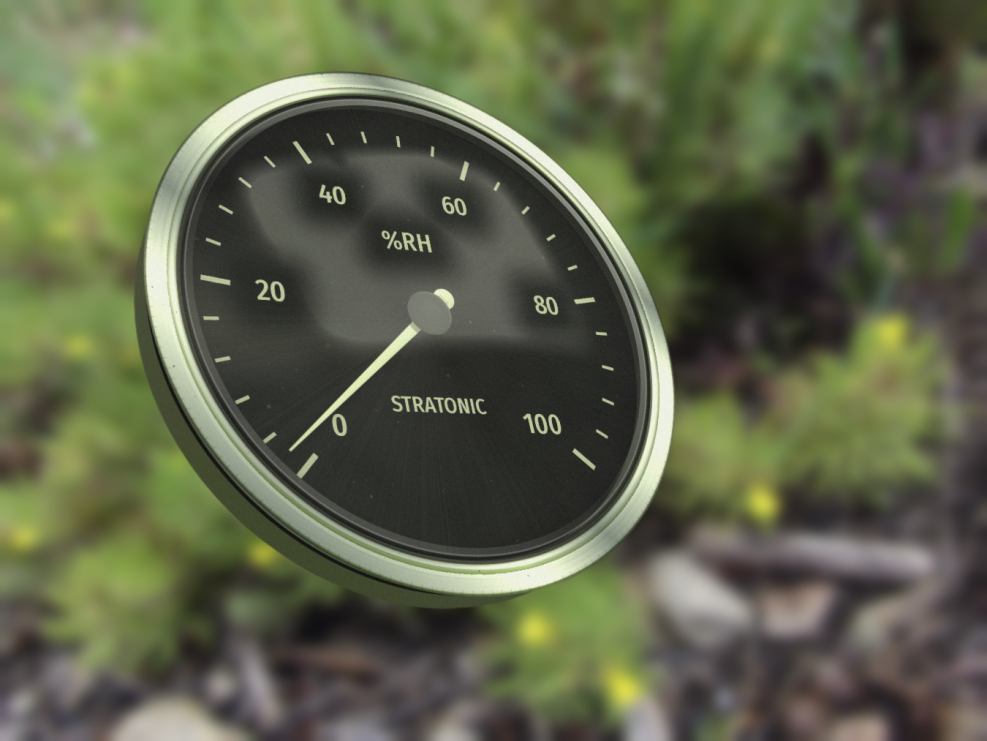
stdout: {"value": 2, "unit": "%"}
